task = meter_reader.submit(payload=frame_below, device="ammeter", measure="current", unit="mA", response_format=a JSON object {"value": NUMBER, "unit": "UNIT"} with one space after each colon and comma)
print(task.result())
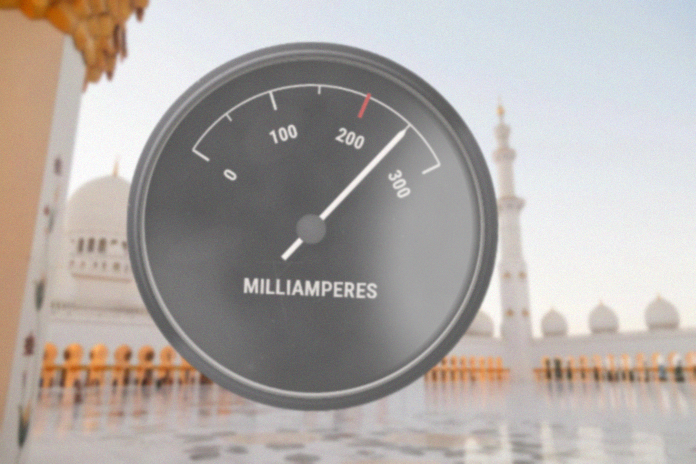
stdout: {"value": 250, "unit": "mA"}
